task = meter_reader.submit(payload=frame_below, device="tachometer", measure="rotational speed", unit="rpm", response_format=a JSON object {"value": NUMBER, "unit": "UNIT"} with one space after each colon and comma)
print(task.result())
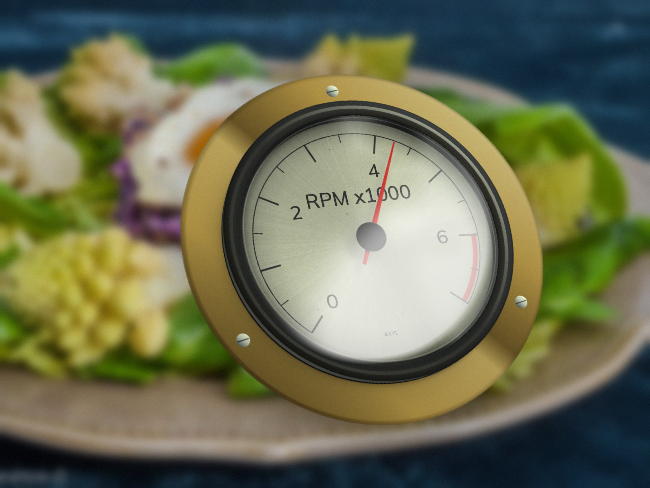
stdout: {"value": 4250, "unit": "rpm"}
